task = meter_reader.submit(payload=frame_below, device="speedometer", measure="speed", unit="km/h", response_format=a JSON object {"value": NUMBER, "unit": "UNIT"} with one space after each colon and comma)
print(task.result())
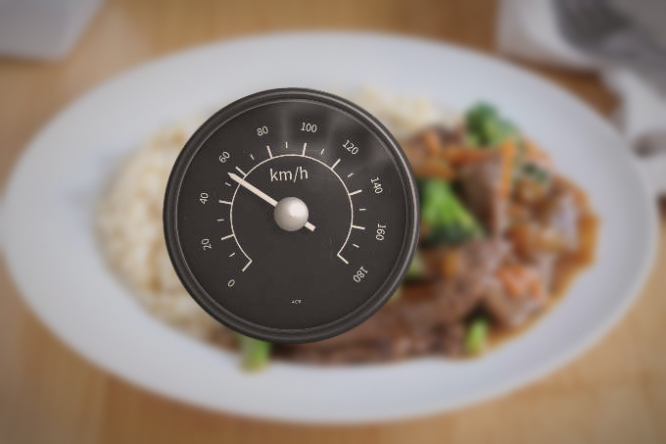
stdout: {"value": 55, "unit": "km/h"}
